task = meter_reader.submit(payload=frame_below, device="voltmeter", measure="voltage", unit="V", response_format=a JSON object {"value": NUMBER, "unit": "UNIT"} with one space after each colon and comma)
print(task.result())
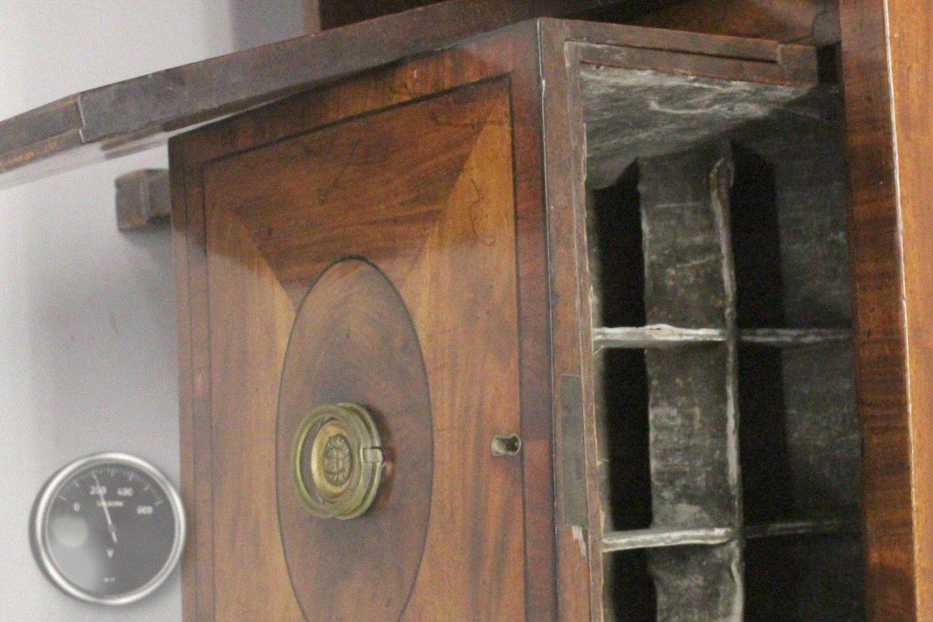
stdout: {"value": 200, "unit": "V"}
